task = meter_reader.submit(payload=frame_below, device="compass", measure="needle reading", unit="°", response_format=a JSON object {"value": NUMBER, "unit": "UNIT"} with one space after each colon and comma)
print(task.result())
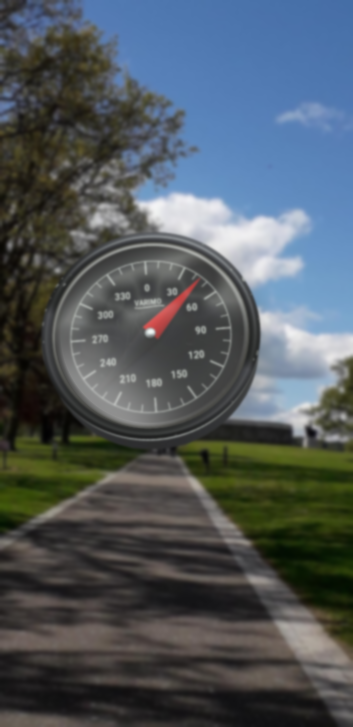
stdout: {"value": 45, "unit": "°"}
